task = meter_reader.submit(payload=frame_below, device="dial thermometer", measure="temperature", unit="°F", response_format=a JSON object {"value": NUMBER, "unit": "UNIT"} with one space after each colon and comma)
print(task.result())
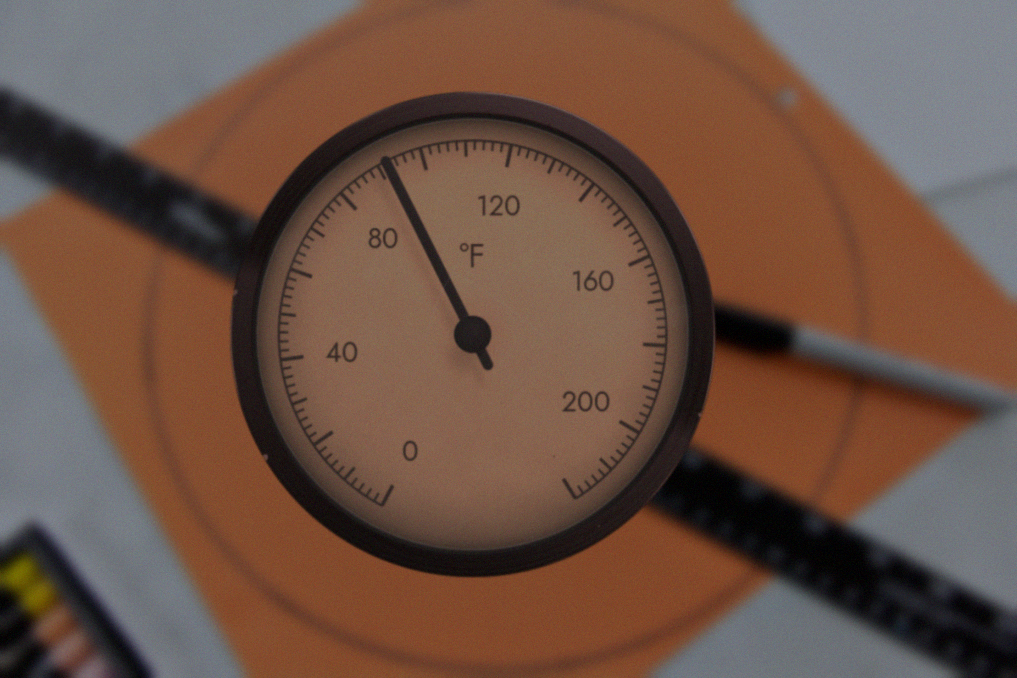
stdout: {"value": 92, "unit": "°F"}
